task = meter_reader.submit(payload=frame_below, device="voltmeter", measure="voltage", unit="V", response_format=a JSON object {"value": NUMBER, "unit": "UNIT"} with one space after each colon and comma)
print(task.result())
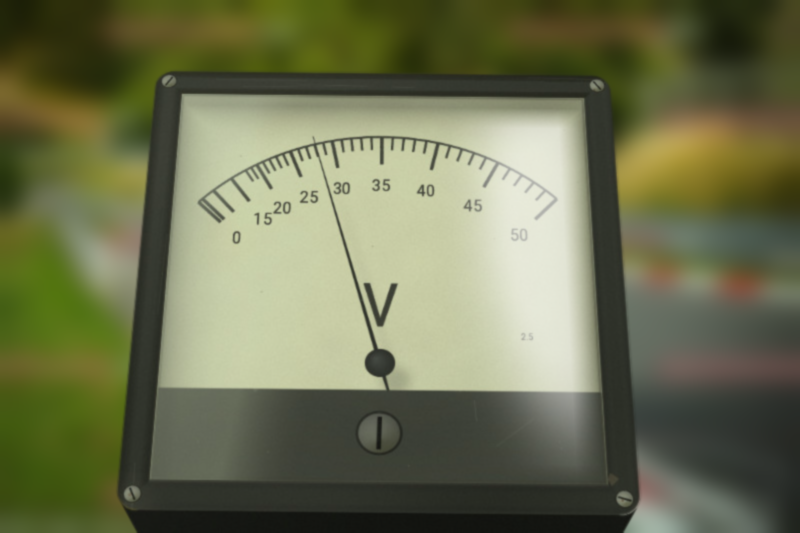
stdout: {"value": 28, "unit": "V"}
